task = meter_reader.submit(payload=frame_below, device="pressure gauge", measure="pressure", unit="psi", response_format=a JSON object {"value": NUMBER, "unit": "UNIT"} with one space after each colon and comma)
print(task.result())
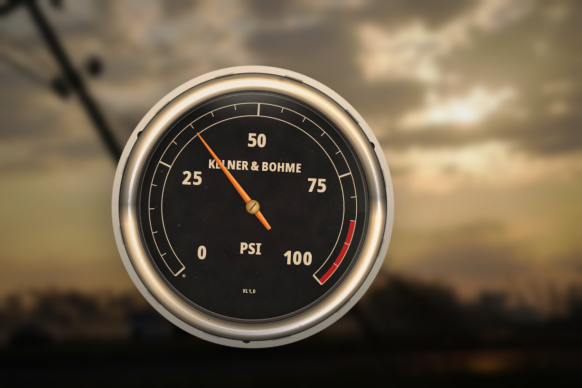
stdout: {"value": 35, "unit": "psi"}
